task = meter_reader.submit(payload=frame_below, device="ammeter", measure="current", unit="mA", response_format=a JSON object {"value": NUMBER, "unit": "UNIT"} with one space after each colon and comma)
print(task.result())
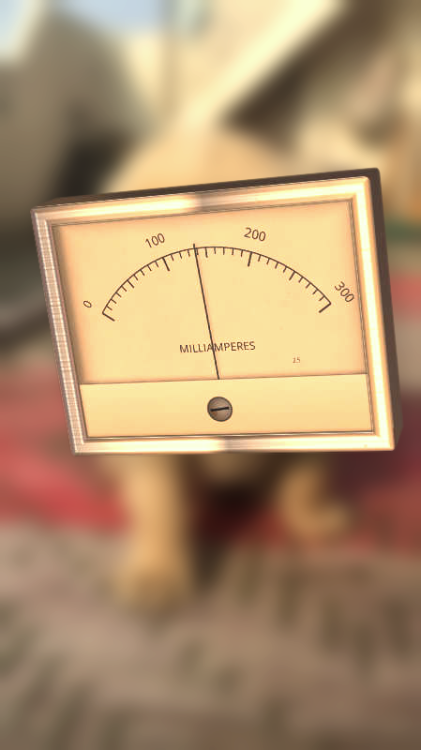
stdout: {"value": 140, "unit": "mA"}
